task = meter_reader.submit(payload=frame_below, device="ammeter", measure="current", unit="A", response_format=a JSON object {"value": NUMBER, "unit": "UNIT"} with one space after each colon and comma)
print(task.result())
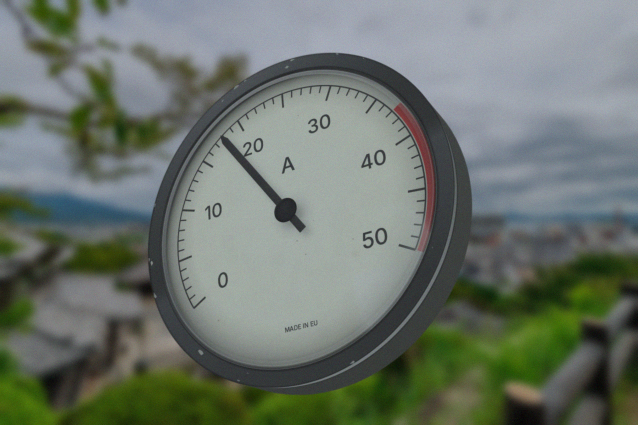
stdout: {"value": 18, "unit": "A"}
